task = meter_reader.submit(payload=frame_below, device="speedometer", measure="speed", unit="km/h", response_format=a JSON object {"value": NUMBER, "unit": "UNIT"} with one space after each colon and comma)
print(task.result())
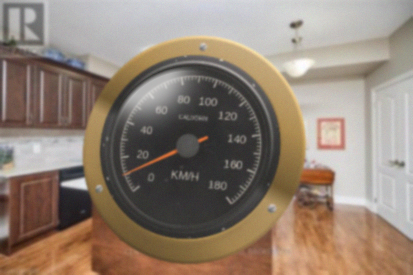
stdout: {"value": 10, "unit": "km/h"}
